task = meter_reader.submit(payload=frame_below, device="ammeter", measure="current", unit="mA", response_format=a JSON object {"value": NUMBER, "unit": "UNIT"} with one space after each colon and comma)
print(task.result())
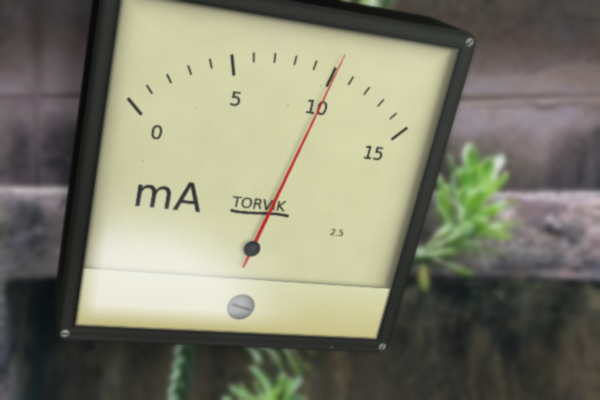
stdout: {"value": 10, "unit": "mA"}
